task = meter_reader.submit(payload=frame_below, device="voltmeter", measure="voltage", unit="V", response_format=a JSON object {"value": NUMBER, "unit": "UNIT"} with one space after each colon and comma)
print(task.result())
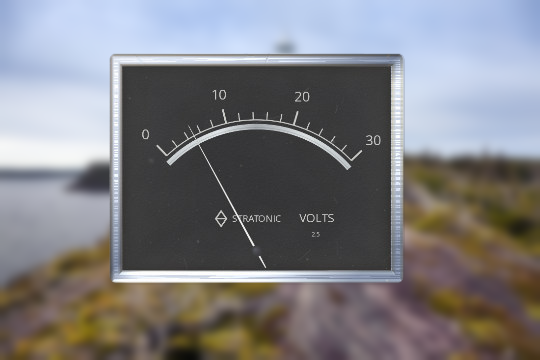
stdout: {"value": 5, "unit": "V"}
